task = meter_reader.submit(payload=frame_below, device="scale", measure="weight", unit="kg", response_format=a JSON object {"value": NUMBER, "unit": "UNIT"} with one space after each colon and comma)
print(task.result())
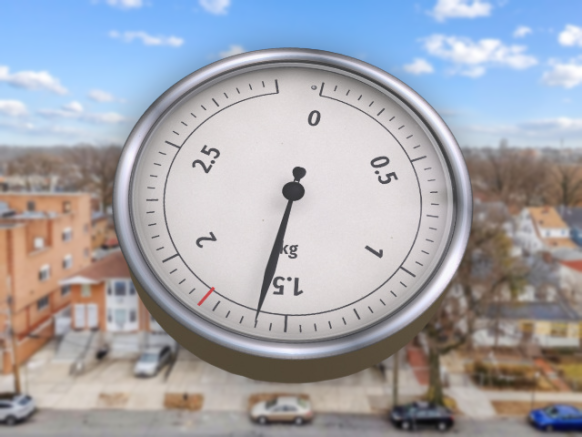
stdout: {"value": 1.6, "unit": "kg"}
